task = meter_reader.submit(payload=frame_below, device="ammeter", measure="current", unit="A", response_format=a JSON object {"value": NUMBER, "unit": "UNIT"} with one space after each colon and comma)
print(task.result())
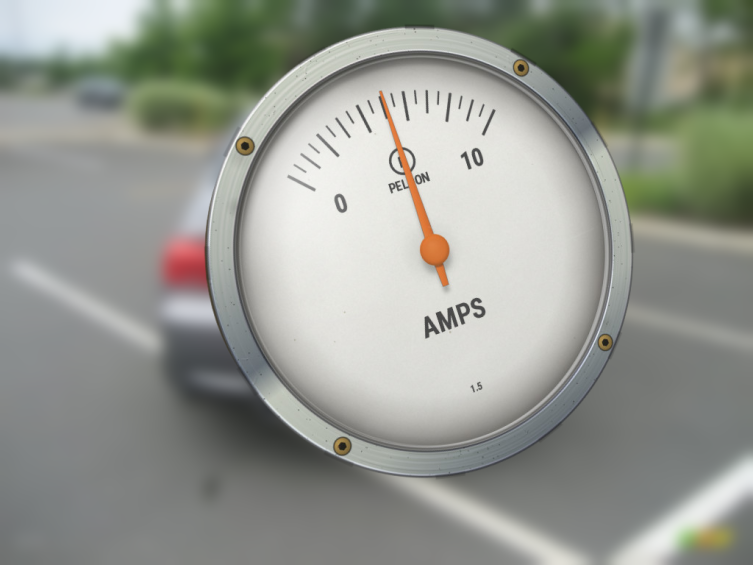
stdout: {"value": 5, "unit": "A"}
